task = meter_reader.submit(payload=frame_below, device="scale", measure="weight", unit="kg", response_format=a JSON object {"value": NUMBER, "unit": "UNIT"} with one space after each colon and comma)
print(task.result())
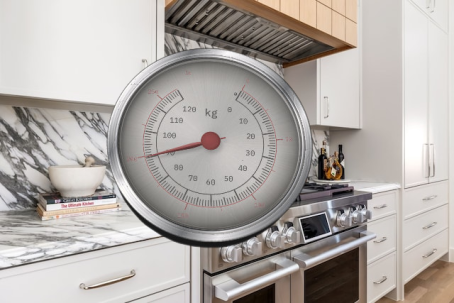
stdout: {"value": 90, "unit": "kg"}
